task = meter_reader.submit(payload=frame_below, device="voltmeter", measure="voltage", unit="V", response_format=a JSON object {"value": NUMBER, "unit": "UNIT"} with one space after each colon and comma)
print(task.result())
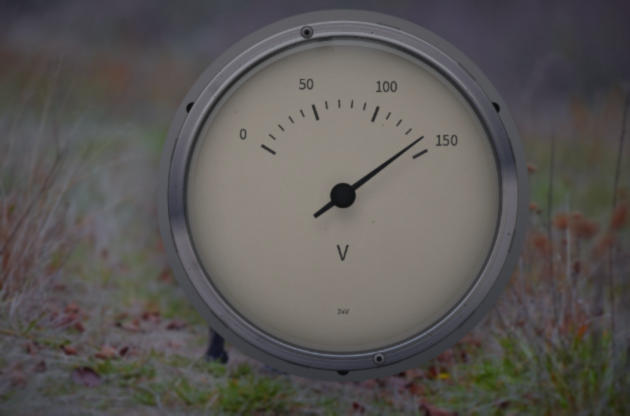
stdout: {"value": 140, "unit": "V"}
